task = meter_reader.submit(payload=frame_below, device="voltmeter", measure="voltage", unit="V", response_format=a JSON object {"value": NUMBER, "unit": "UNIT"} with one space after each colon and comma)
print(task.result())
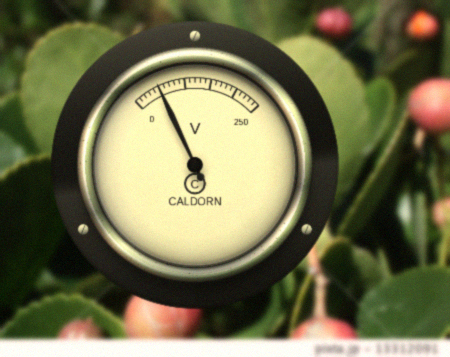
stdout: {"value": 50, "unit": "V"}
